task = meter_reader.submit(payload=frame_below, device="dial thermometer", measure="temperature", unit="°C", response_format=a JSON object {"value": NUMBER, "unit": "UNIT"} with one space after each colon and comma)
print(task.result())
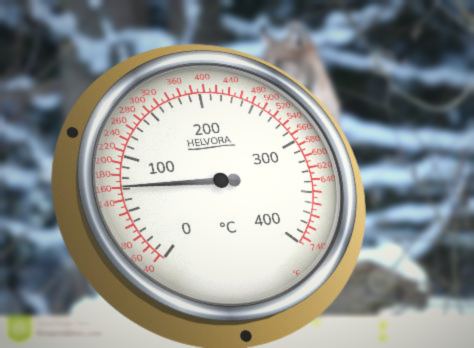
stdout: {"value": 70, "unit": "°C"}
